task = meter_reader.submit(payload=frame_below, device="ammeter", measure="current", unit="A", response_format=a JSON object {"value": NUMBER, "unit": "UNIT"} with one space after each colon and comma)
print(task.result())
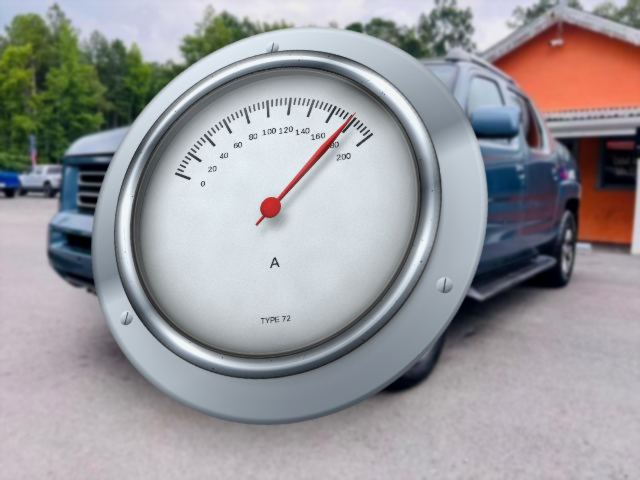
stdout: {"value": 180, "unit": "A"}
